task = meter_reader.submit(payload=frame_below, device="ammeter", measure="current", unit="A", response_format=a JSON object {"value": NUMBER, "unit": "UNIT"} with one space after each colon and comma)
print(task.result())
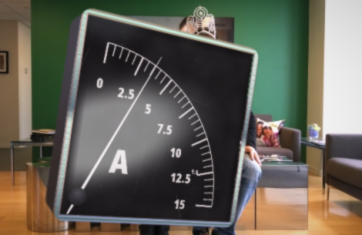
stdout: {"value": 3.5, "unit": "A"}
